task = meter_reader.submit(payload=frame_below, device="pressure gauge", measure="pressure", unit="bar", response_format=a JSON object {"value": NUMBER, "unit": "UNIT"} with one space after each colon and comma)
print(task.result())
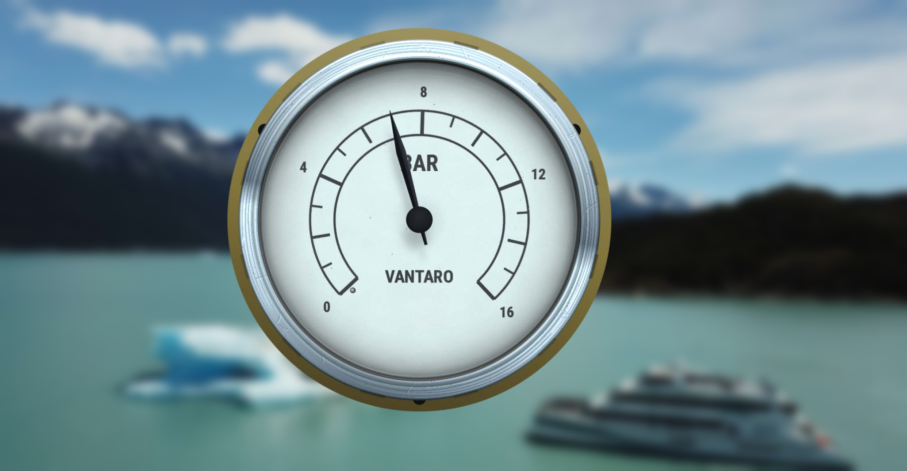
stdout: {"value": 7, "unit": "bar"}
